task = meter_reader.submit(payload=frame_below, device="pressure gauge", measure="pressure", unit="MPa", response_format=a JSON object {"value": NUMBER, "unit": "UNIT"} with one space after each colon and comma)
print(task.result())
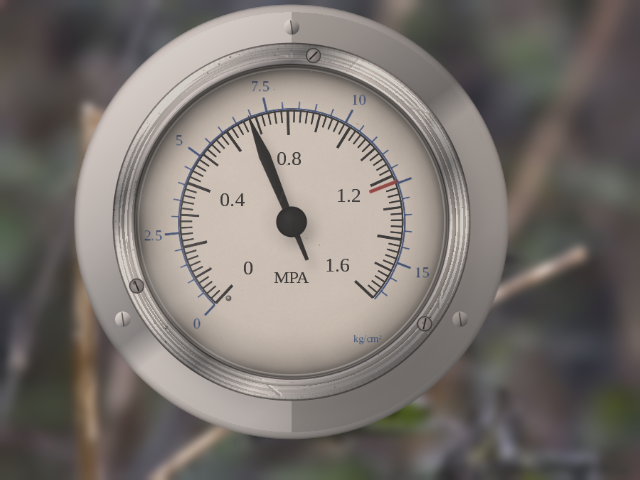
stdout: {"value": 0.68, "unit": "MPa"}
